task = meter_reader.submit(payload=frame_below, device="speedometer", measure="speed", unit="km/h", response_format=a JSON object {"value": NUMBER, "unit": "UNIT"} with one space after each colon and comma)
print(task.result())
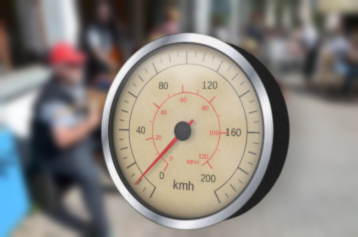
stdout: {"value": 10, "unit": "km/h"}
